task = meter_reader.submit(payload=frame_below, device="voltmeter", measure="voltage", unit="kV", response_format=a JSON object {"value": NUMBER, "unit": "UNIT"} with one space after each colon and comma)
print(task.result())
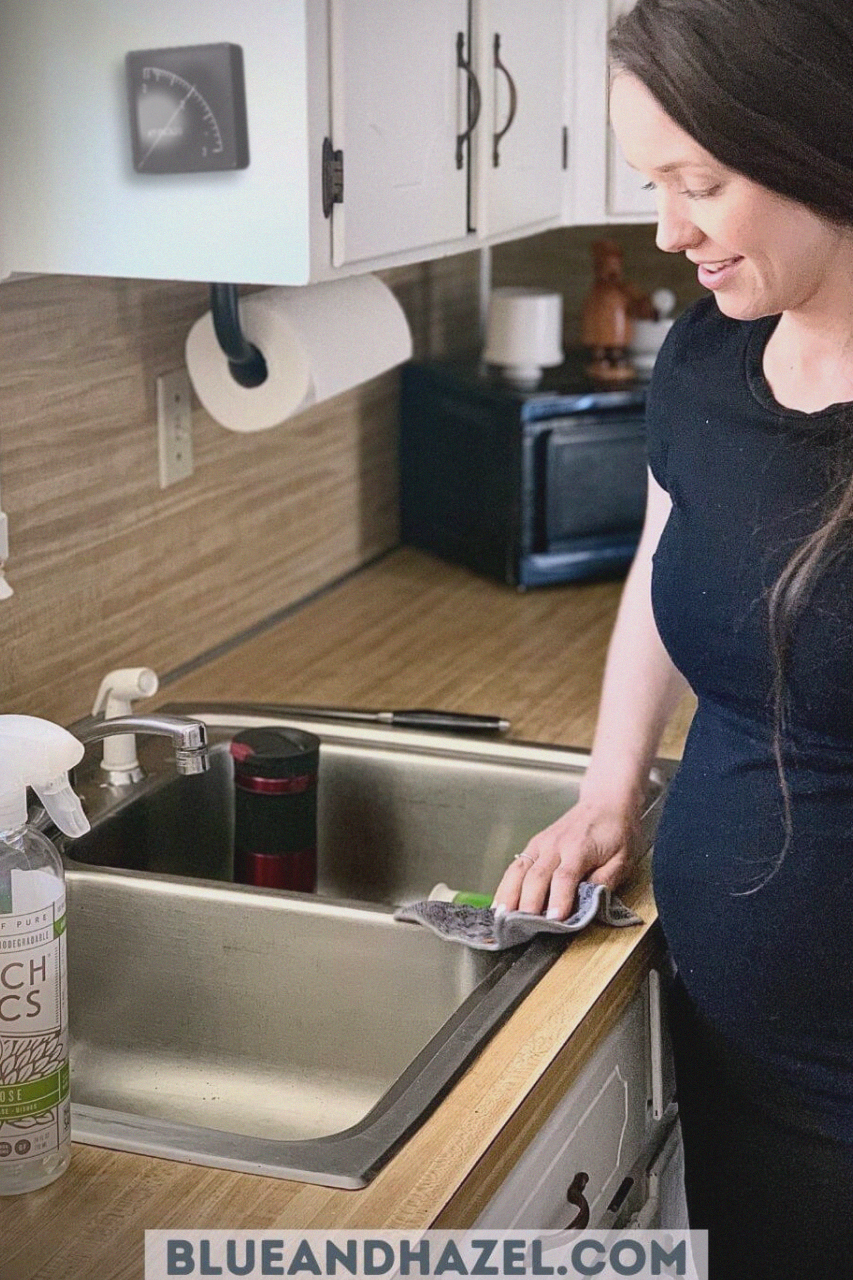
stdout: {"value": 2, "unit": "kV"}
